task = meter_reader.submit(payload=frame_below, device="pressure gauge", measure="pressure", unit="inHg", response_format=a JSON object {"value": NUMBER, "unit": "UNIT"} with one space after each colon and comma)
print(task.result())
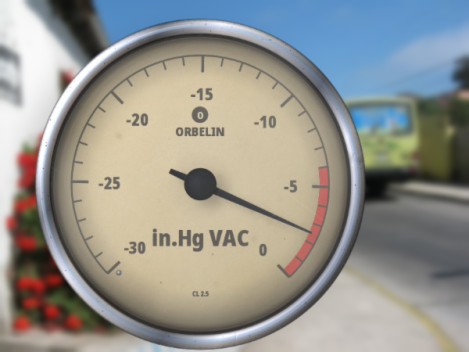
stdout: {"value": -2.5, "unit": "inHg"}
